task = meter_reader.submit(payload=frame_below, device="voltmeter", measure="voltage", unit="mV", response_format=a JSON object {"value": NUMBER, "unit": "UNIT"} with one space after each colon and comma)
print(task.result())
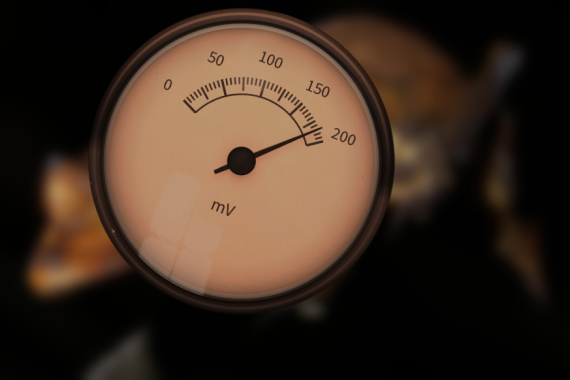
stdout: {"value": 185, "unit": "mV"}
